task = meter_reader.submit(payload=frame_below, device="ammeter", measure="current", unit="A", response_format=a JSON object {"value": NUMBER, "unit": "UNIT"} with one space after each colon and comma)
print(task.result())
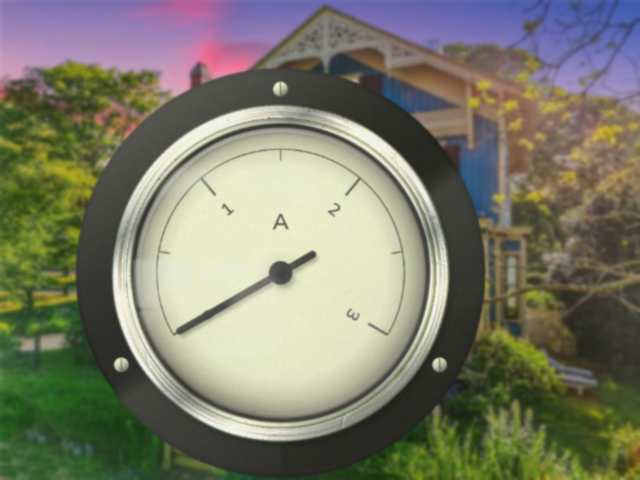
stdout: {"value": 0, "unit": "A"}
